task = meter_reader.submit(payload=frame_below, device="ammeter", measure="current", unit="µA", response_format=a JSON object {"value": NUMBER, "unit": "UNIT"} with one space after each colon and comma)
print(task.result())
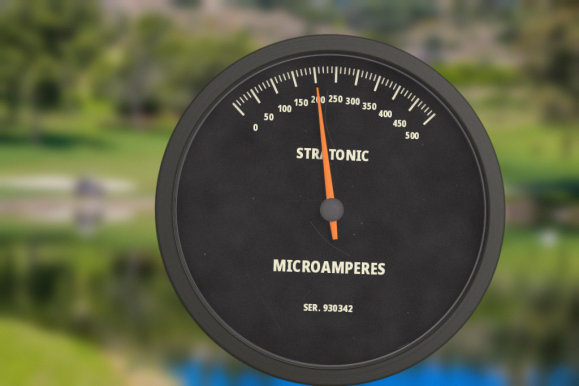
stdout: {"value": 200, "unit": "µA"}
